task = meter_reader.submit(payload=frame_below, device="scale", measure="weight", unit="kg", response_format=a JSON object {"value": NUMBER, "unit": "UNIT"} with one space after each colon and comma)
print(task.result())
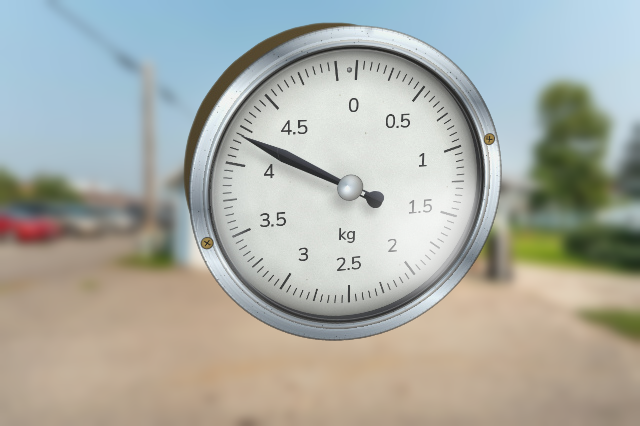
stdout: {"value": 4.2, "unit": "kg"}
